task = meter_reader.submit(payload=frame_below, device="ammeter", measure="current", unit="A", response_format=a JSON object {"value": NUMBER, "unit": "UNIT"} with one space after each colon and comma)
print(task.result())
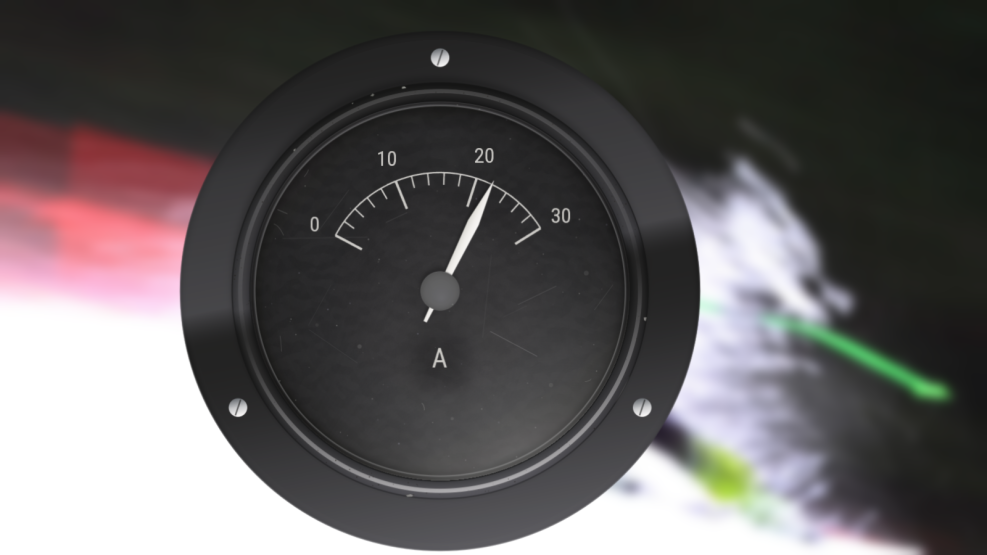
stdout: {"value": 22, "unit": "A"}
